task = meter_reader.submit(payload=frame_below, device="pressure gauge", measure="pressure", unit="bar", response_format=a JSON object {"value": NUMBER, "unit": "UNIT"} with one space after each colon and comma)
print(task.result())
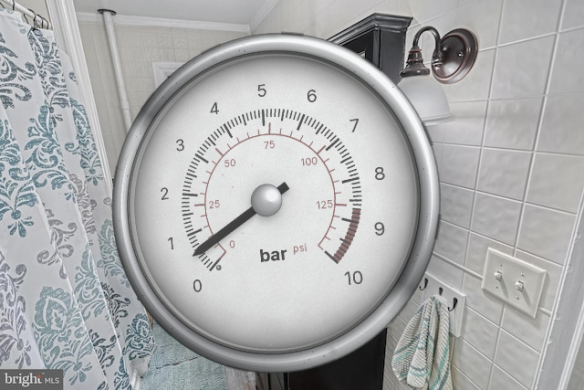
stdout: {"value": 0.5, "unit": "bar"}
